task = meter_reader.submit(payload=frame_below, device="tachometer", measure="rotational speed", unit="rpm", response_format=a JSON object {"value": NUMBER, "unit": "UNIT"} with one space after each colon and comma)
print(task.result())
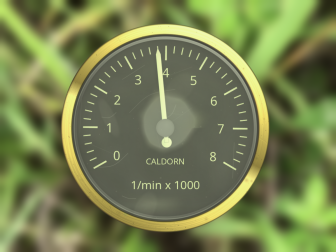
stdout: {"value": 3800, "unit": "rpm"}
